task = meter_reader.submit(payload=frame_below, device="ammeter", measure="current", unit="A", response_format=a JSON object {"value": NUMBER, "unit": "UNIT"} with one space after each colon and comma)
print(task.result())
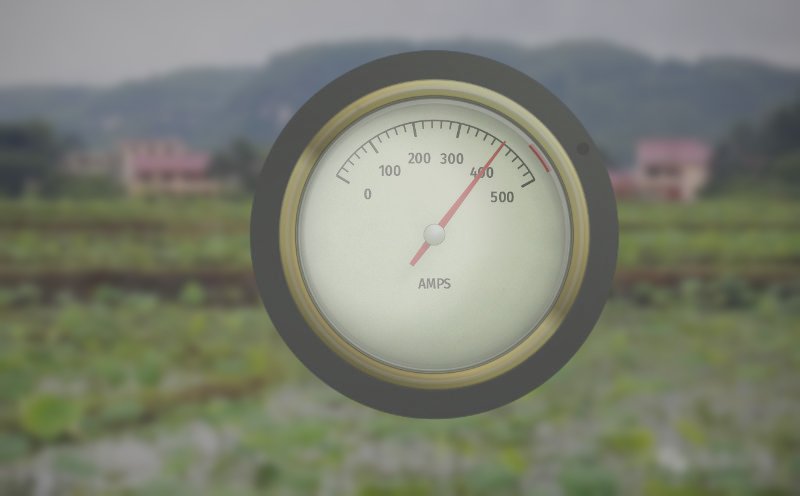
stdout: {"value": 400, "unit": "A"}
